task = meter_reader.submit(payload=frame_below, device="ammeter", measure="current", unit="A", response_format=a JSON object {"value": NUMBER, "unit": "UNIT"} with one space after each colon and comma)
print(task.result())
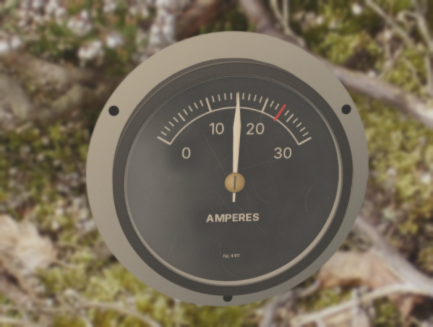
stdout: {"value": 15, "unit": "A"}
